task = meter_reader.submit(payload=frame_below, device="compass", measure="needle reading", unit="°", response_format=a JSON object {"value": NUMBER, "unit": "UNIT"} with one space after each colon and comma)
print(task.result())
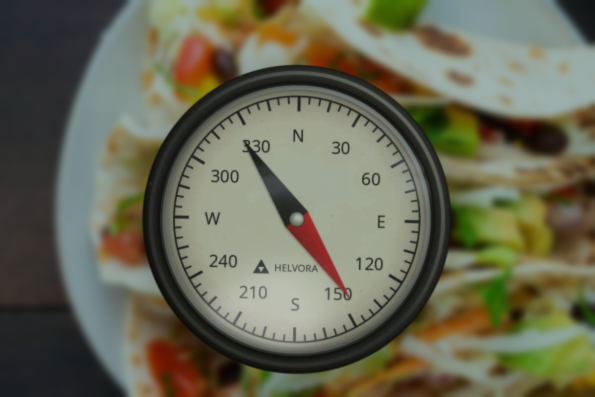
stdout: {"value": 145, "unit": "°"}
